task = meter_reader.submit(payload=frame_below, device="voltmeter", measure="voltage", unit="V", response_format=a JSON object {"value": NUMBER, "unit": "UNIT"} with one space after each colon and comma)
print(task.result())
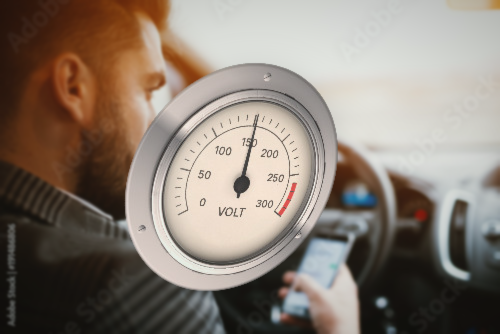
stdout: {"value": 150, "unit": "V"}
